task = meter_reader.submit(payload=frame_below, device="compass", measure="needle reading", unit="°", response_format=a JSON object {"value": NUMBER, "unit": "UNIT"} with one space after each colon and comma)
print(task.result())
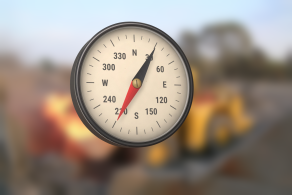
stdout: {"value": 210, "unit": "°"}
